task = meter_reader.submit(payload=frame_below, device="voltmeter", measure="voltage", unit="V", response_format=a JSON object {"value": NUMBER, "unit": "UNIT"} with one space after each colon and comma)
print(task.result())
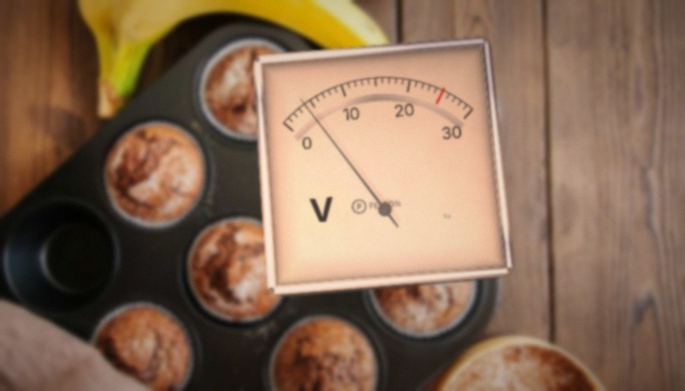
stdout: {"value": 4, "unit": "V"}
